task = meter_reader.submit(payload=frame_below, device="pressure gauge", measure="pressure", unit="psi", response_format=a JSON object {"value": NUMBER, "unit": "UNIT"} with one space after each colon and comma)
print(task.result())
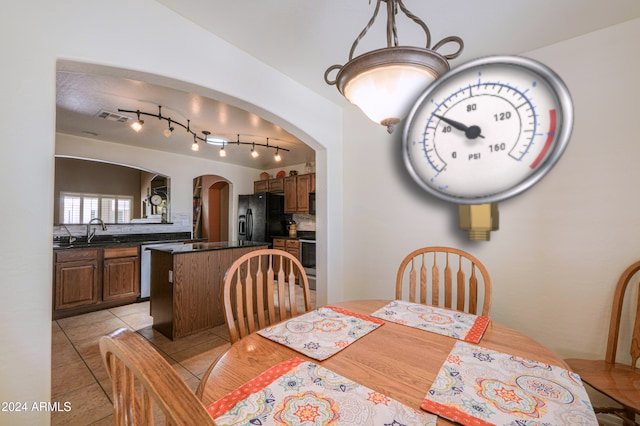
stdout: {"value": 50, "unit": "psi"}
